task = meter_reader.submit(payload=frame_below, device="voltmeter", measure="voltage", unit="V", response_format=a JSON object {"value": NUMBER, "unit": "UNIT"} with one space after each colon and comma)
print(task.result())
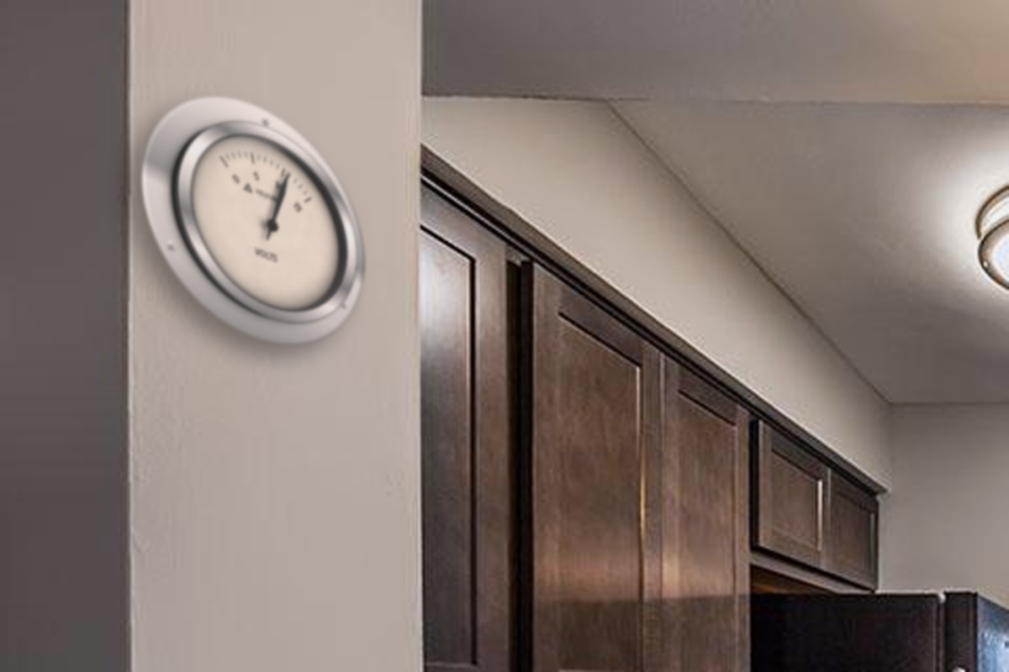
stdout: {"value": 10, "unit": "V"}
